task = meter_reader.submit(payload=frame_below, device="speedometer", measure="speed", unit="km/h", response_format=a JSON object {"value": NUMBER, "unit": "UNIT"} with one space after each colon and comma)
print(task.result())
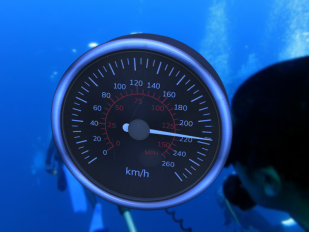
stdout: {"value": 215, "unit": "km/h"}
